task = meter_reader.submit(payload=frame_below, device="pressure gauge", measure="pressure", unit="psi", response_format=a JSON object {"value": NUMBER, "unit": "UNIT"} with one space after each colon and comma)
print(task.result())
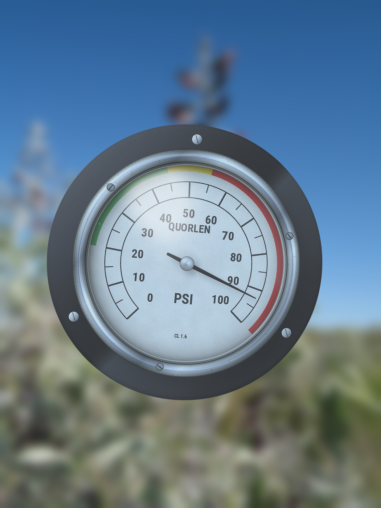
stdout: {"value": 92.5, "unit": "psi"}
